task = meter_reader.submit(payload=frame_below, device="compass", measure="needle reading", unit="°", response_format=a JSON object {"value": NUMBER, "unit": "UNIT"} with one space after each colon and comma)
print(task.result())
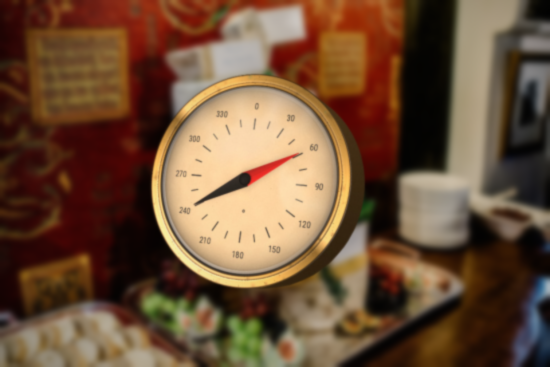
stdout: {"value": 60, "unit": "°"}
